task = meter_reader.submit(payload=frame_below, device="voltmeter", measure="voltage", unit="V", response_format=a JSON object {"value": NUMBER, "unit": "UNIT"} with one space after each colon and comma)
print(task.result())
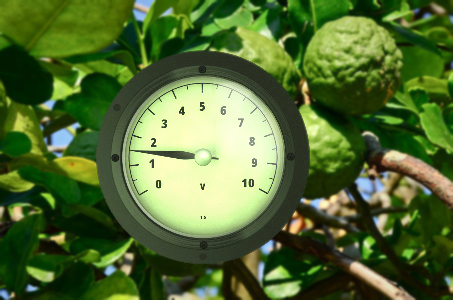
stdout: {"value": 1.5, "unit": "V"}
